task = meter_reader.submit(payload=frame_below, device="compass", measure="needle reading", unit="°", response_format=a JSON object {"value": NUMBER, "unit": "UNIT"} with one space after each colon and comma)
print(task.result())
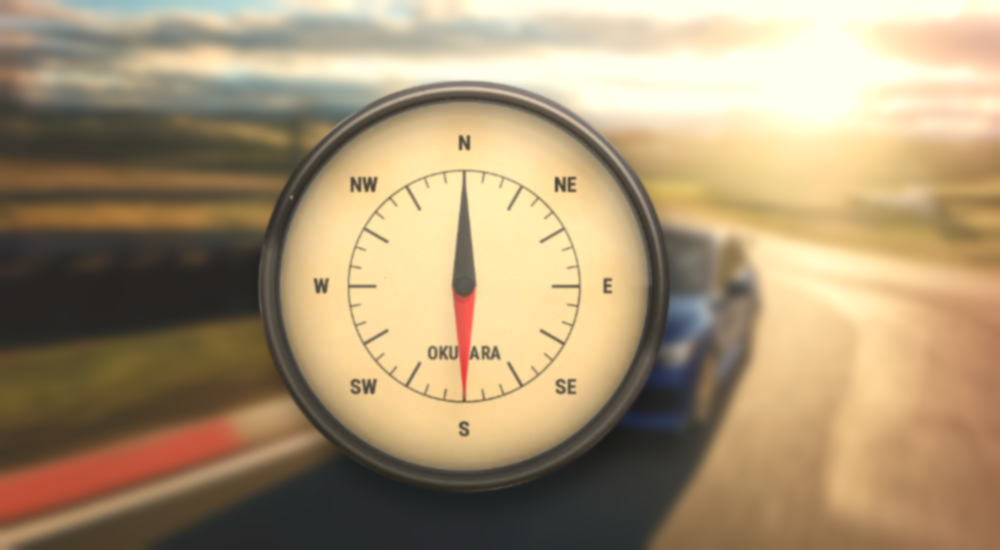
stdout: {"value": 180, "unit": "°"}
